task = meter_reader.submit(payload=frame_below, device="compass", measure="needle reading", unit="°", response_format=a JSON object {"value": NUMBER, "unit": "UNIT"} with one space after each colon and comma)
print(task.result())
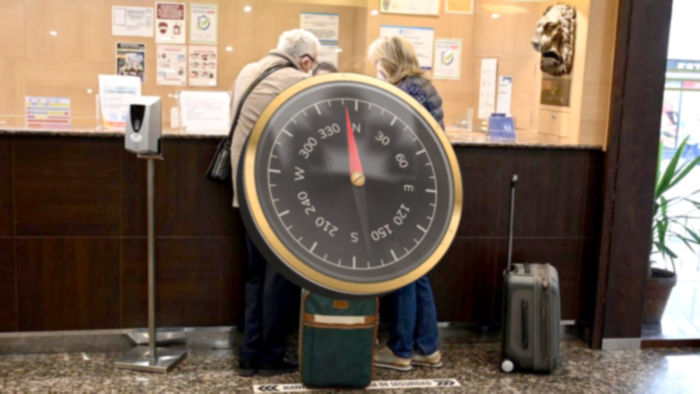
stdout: {"value": 350, "unit": "°"}
